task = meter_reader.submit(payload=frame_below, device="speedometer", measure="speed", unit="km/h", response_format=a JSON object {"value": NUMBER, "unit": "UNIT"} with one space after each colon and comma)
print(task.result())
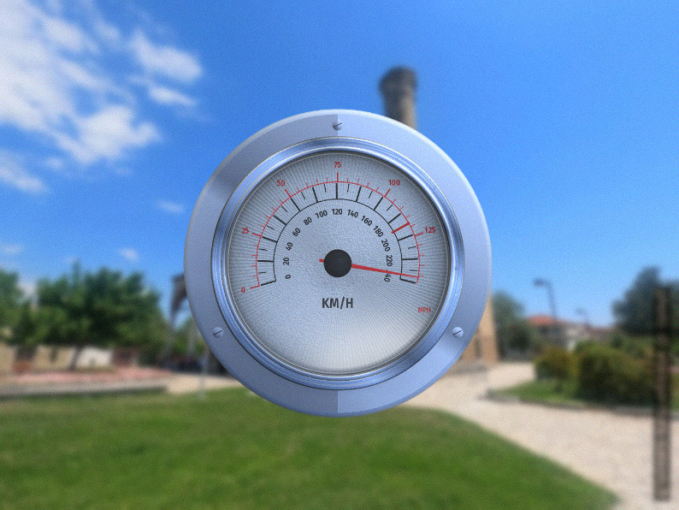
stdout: {"value": 235, "unit": "km/h"}
